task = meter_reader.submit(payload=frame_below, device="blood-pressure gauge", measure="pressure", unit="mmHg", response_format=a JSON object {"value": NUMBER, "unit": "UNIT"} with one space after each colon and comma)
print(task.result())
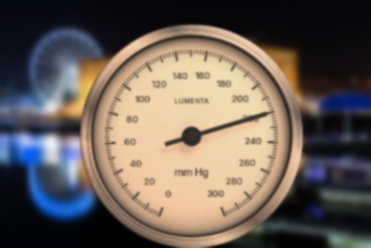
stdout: {"value": 220, "unit": "mmHg"}
